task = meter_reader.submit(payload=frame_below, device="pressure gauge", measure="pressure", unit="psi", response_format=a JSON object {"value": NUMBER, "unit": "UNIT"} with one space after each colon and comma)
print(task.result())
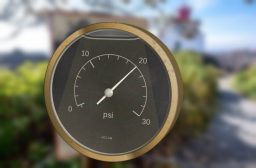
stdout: {"value": 20, "unit": "psi"}
